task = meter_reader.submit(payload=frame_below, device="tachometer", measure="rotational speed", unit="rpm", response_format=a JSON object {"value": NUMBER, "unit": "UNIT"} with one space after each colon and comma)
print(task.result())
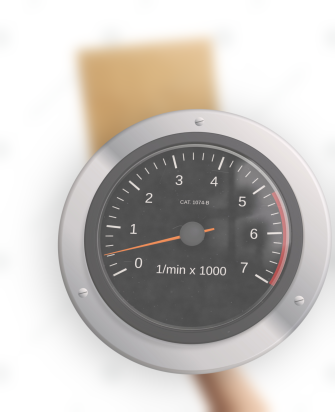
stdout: {"value": 400, "unit": "rpm"}
